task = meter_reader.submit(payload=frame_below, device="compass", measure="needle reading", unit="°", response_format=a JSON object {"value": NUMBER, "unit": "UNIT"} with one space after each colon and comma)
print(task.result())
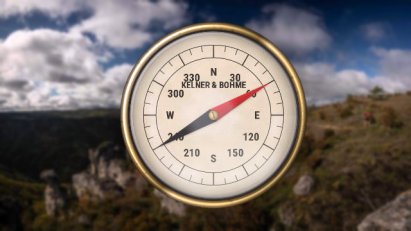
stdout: {"value": 60, "unit": "°"}
